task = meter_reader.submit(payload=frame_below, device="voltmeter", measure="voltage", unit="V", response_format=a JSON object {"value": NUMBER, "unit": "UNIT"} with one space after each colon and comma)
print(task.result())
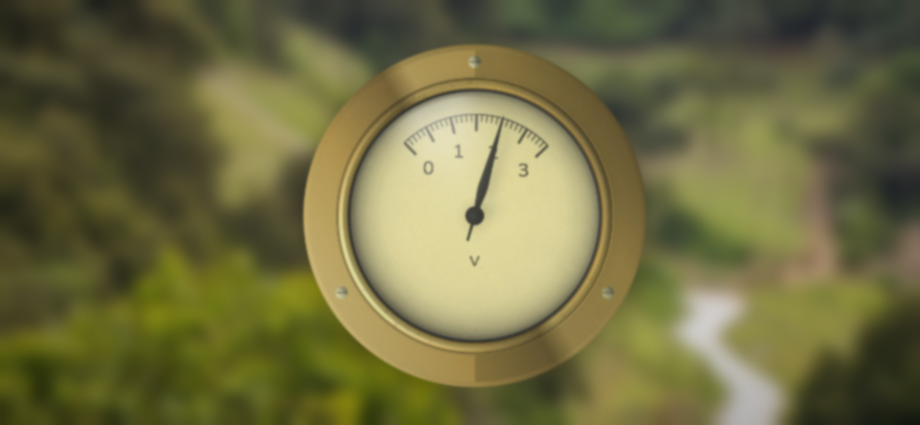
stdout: {"value": 2, "unit": "V"}
